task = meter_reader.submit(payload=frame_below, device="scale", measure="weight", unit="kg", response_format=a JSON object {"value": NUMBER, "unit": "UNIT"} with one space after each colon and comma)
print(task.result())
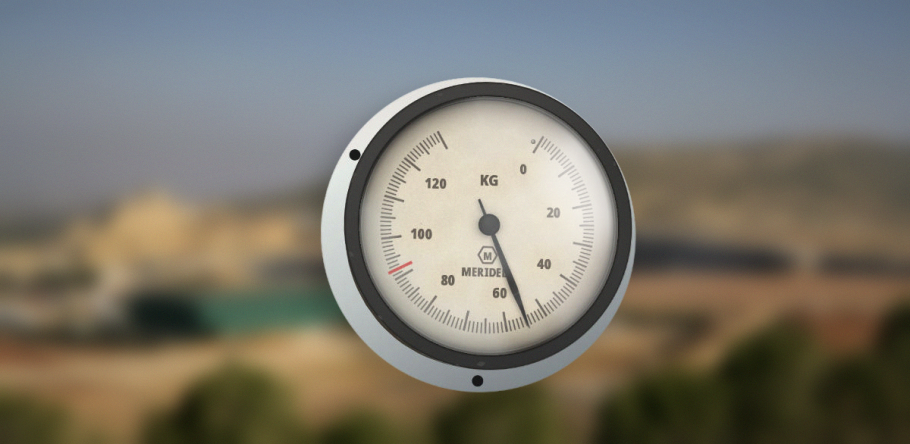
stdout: {"value": 55, "unit": "kg"}
